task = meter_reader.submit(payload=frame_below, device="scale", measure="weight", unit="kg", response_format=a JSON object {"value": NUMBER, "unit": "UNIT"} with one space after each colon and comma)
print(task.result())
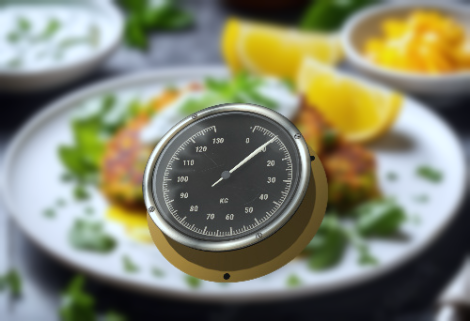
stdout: {"value": 10, "unit": "kg"}
